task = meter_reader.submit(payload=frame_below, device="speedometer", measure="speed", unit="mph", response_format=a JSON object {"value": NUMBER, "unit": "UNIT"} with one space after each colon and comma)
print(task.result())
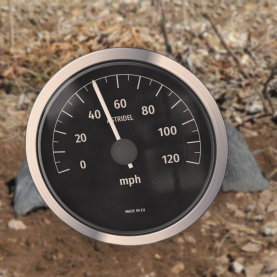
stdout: {"value": 50, "unit": "mph"}
